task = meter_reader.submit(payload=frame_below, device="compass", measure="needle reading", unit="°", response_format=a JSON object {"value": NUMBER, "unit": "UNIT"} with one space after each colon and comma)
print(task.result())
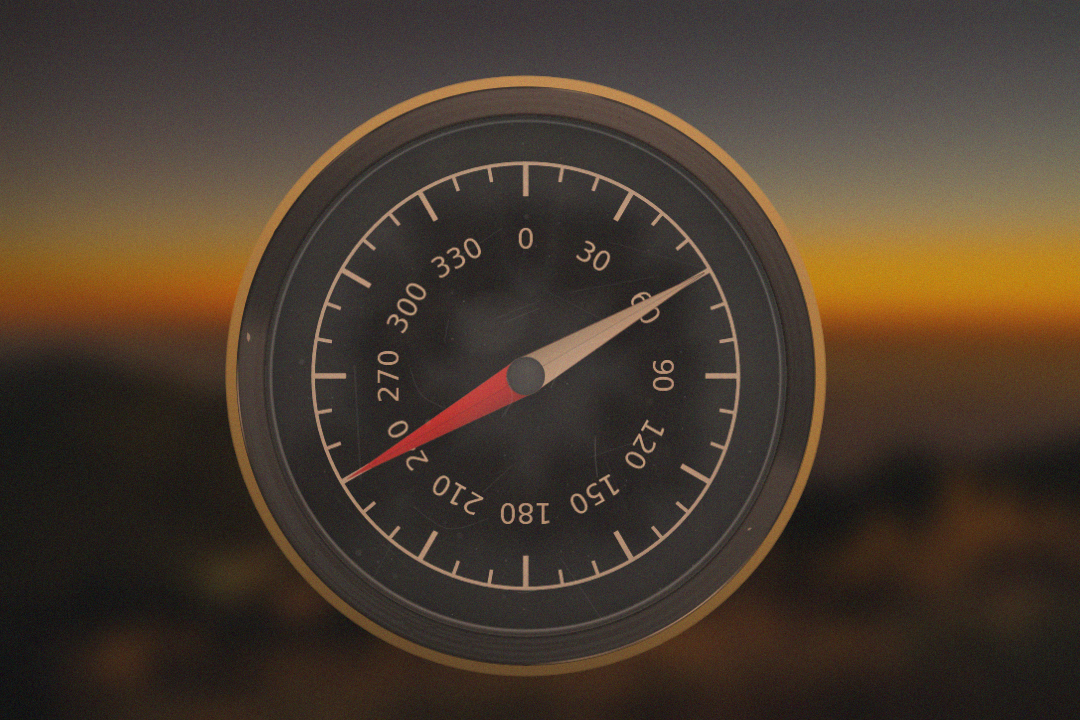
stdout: {"value": 240, "unit": "°"}
